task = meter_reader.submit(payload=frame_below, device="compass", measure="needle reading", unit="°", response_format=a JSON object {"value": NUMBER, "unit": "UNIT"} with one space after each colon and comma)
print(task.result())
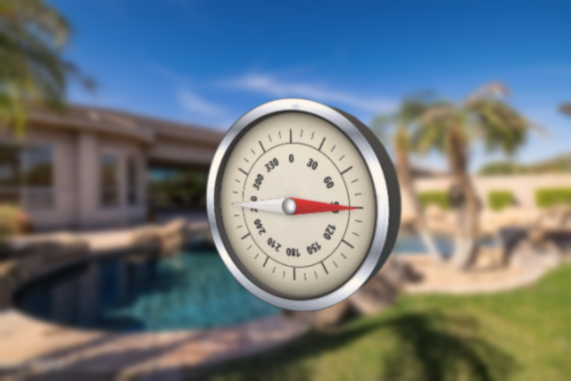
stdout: {"value": 90, "unit": "°"}
